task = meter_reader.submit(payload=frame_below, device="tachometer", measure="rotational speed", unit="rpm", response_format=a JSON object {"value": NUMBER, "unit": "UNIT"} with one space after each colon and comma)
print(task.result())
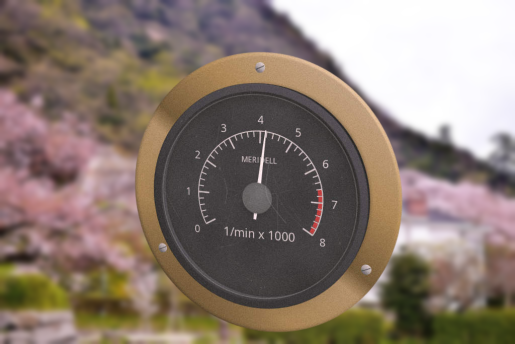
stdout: {"value": 4200, "unit": "rpm"}
